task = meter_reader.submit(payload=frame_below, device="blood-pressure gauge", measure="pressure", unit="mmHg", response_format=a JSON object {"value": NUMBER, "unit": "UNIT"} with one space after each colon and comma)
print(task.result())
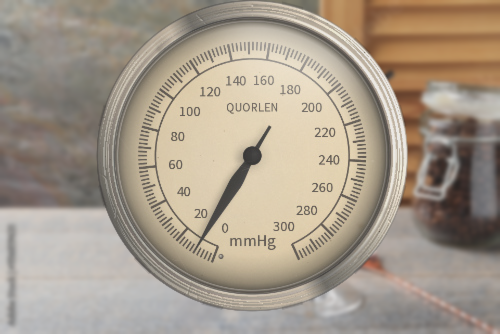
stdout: {"value": 10, "unit": "mmHg"}
